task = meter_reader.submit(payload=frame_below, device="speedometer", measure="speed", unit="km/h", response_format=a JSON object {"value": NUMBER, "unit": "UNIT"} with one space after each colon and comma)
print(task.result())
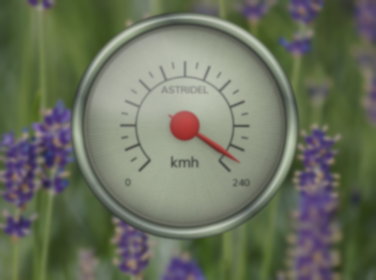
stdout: {"value": 230, "unit": "km/h"}
